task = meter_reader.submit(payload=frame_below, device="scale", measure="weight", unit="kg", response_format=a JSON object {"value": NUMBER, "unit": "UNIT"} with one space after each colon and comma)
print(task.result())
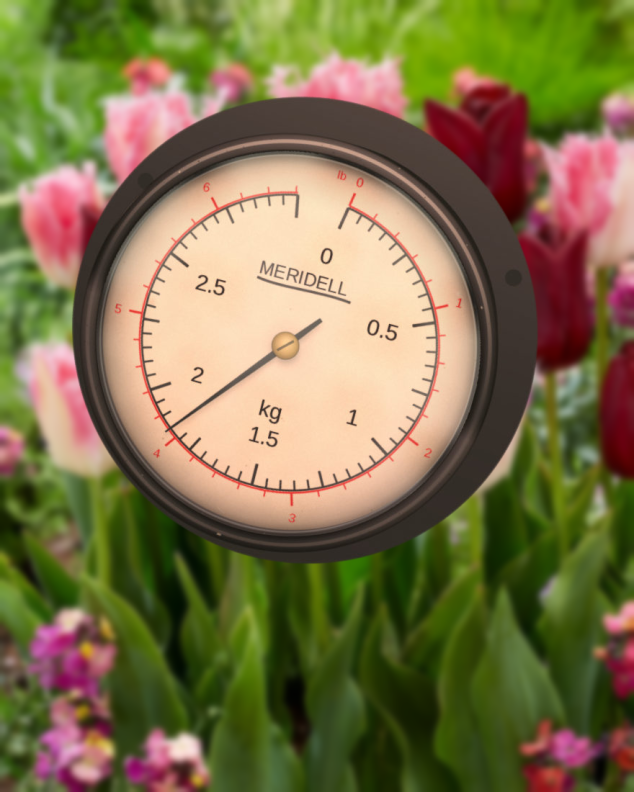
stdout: {"value": 1.85, "unit": "kg"}
